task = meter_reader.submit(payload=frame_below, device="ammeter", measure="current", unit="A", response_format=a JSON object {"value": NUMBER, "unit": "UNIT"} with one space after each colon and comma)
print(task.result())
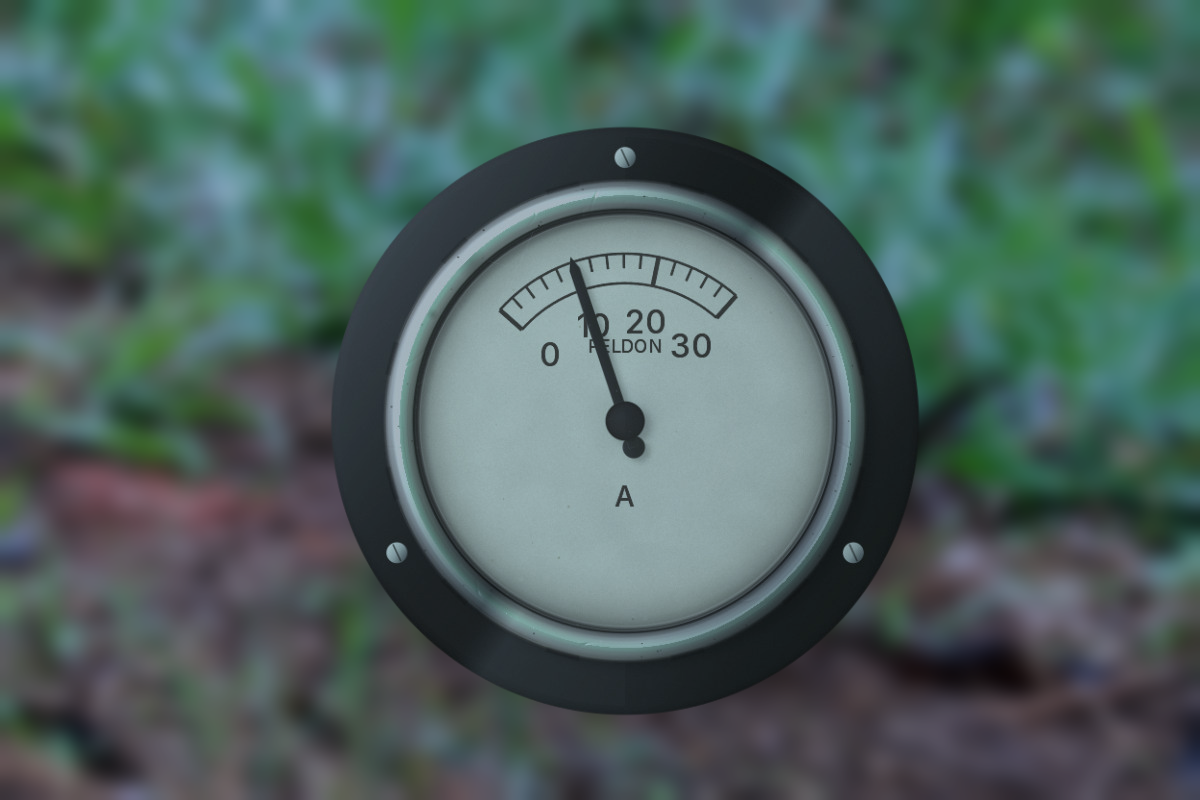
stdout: {"value": 10, "unit": "A"}
